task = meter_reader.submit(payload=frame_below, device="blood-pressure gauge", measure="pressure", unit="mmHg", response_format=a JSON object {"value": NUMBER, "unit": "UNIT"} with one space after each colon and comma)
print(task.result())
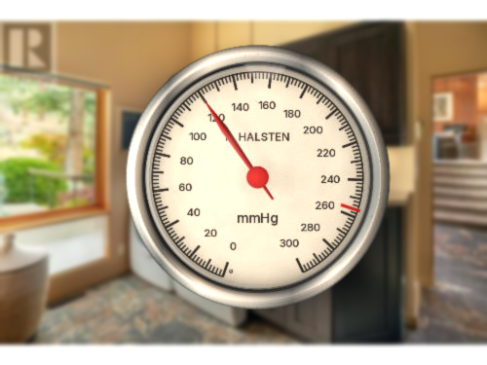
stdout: {"value": 120, "unit": "mmHg"}
